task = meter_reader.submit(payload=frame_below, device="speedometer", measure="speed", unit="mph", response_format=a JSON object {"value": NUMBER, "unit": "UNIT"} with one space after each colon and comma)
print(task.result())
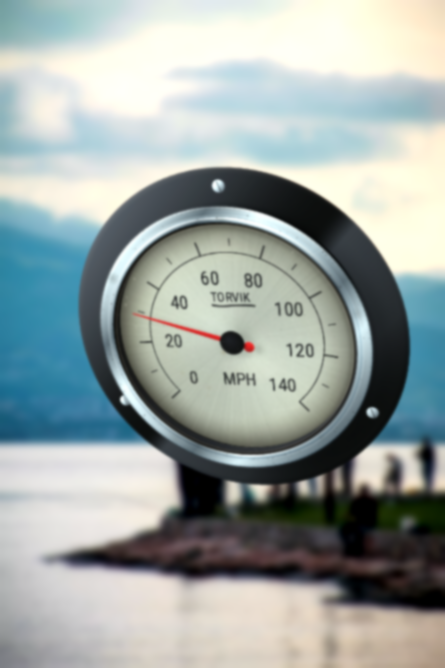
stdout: {"value": 30, "unit": "mph"}
